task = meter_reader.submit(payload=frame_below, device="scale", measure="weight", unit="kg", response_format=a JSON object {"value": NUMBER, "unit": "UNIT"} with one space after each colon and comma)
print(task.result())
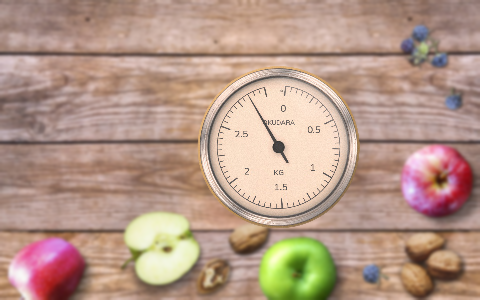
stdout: {"value": 2.85, "unit": "kg"}
